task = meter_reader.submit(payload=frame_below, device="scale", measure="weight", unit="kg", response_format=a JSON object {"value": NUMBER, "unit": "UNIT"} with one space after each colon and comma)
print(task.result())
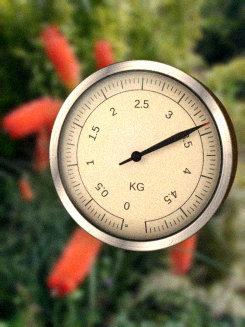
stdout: {"value": 3.4, "unit": "kg"}
